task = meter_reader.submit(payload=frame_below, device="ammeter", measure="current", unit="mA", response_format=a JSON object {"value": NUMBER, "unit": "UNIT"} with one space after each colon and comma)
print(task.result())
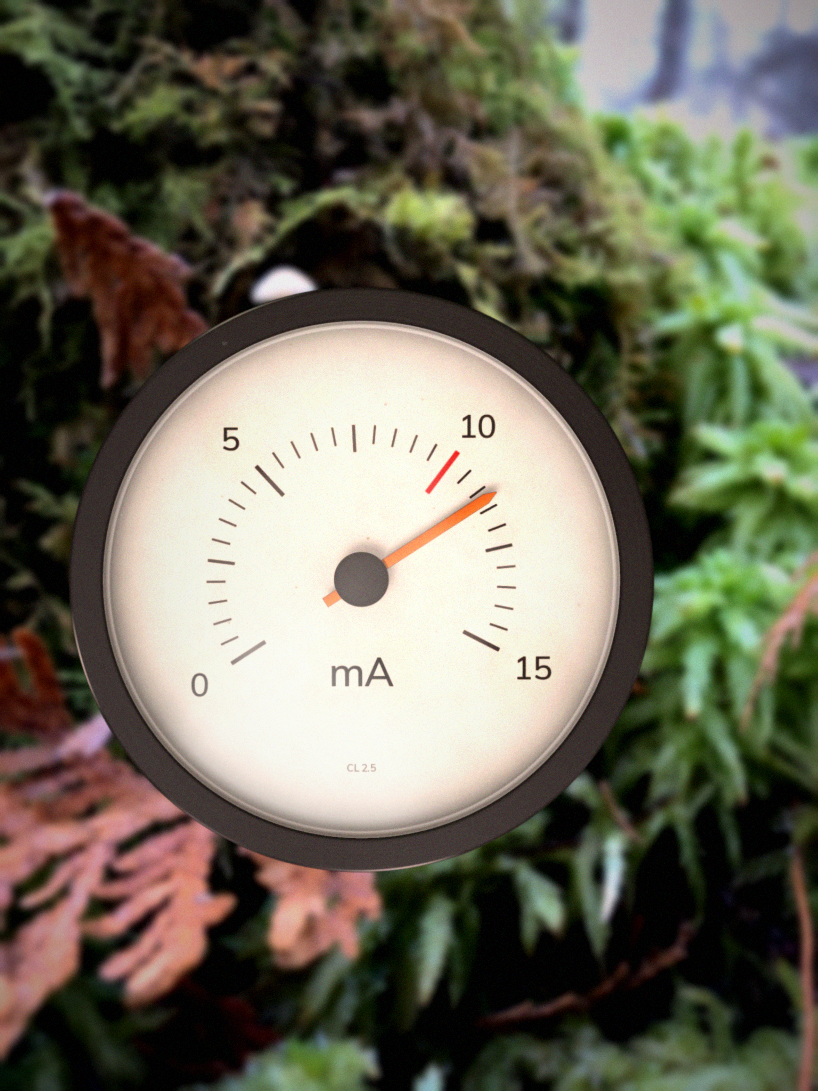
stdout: {"value": 11.25, "unit": "mA"}
